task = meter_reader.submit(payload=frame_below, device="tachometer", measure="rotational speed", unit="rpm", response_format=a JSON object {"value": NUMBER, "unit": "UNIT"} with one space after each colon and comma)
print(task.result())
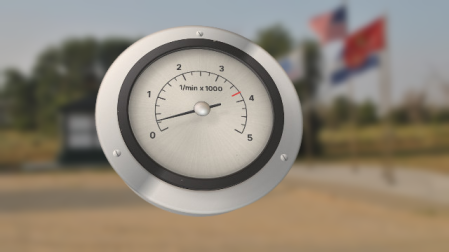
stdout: {"value": 250, "unit": "rpm"}
